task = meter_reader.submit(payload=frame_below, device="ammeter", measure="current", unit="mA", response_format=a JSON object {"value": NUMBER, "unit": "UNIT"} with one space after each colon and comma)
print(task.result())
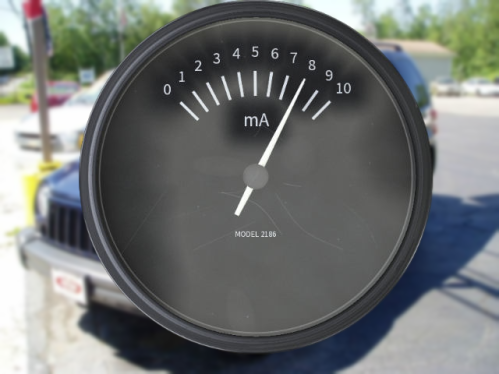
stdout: {"value": 8, "unit": "mA"}
